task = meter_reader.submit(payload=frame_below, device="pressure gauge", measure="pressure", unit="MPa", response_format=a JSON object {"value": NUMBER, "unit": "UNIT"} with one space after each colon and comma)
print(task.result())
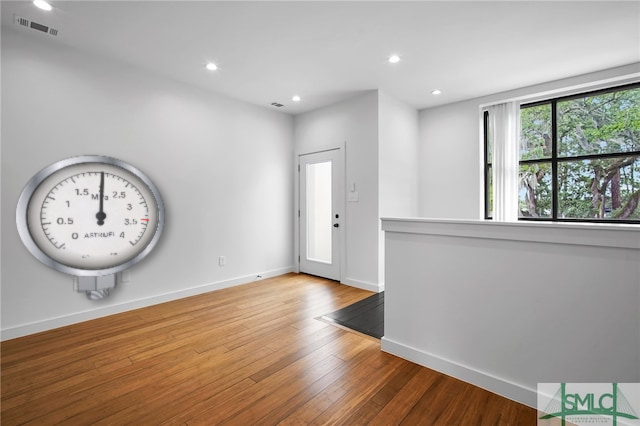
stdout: {"value": 2, "unit": "MPa"}
